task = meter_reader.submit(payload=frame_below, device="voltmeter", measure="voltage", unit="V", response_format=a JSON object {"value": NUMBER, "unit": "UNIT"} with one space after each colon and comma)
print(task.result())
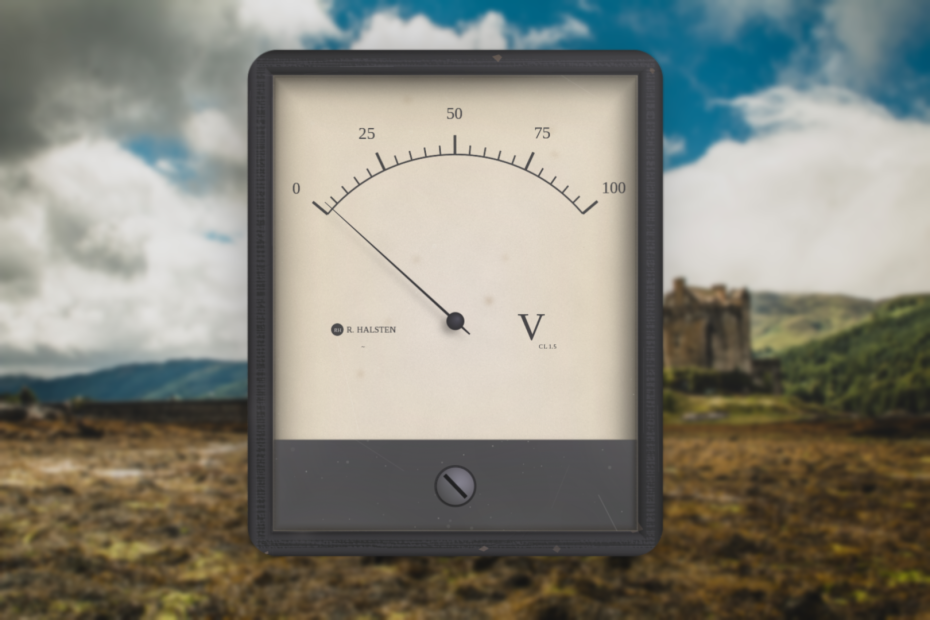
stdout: {"value": 2.5, "unit": "V"}
